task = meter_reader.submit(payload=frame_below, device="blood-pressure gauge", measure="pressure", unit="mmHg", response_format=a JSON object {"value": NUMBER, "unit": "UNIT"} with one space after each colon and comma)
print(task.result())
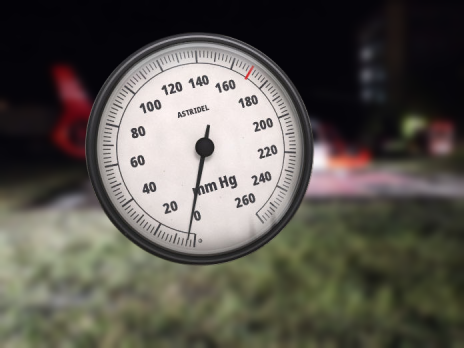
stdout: {"value": 4, "unit": "mmHg"}
